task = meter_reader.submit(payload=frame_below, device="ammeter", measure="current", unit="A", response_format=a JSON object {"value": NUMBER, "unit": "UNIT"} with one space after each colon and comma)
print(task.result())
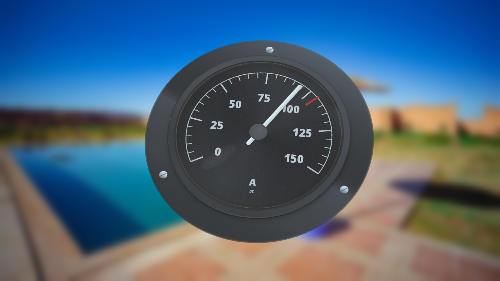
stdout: {"value": 95, "unit": "A"}
